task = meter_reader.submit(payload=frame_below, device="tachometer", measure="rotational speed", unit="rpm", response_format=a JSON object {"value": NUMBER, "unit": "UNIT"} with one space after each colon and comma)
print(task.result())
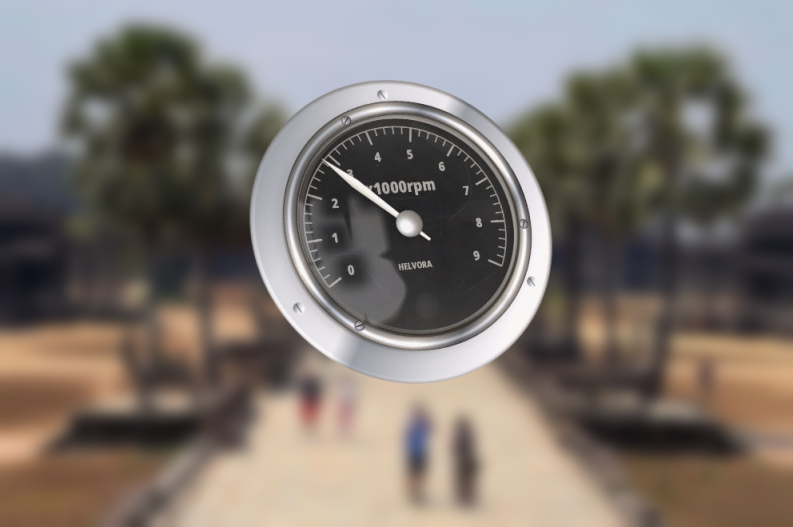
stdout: {"value": 2800, "unit": "rpm"}
